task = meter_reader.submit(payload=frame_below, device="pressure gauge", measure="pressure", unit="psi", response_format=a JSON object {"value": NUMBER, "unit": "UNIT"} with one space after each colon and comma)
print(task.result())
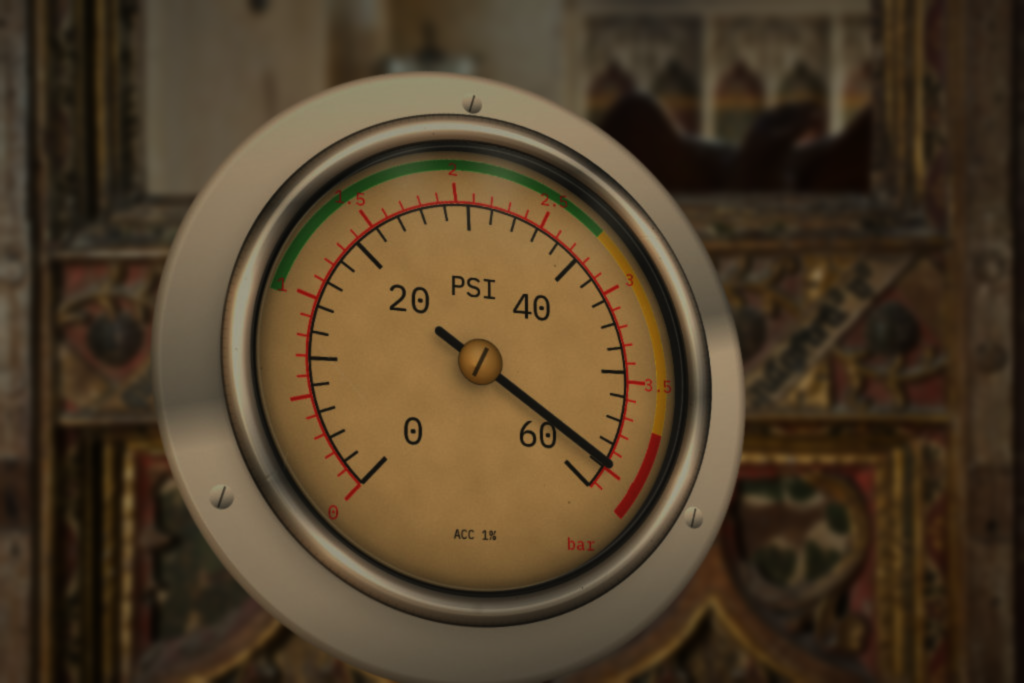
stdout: {"value": 58, "unit": "psi"}
